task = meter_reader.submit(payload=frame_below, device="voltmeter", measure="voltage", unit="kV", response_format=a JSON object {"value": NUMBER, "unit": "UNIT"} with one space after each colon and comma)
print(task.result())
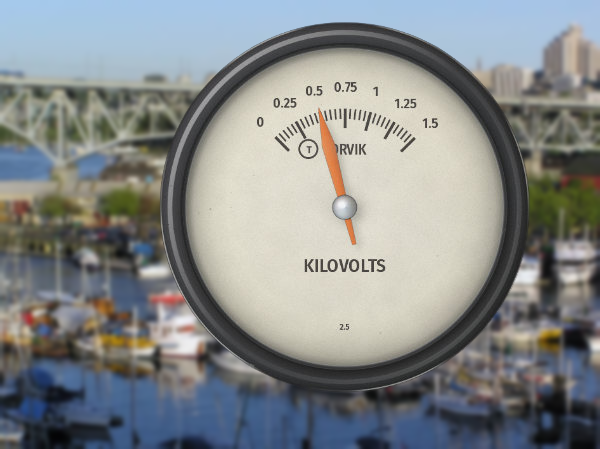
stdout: {"value": 0.5, "unit": "kV"}
